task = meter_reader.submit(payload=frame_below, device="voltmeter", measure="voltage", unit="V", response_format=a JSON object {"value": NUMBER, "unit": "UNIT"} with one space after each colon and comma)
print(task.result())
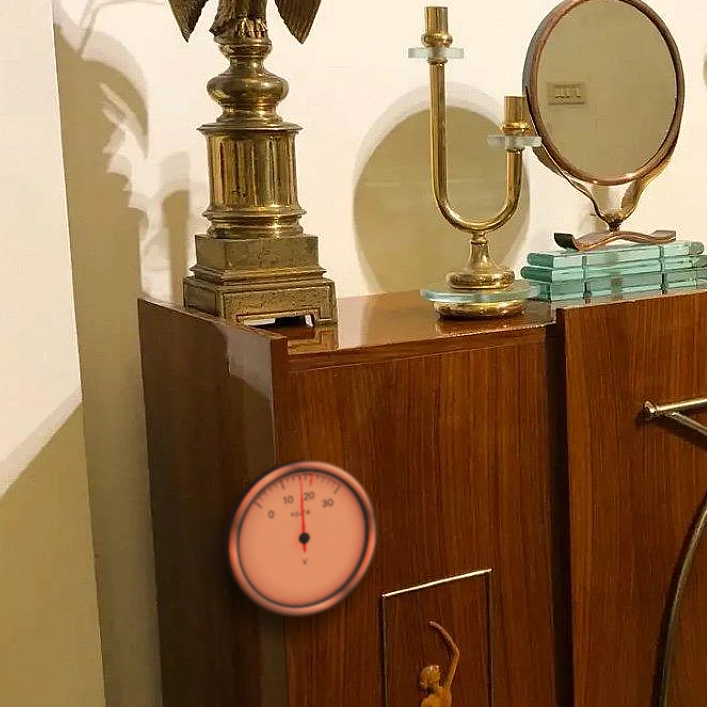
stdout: {"value": 16, "unit": "V"}
